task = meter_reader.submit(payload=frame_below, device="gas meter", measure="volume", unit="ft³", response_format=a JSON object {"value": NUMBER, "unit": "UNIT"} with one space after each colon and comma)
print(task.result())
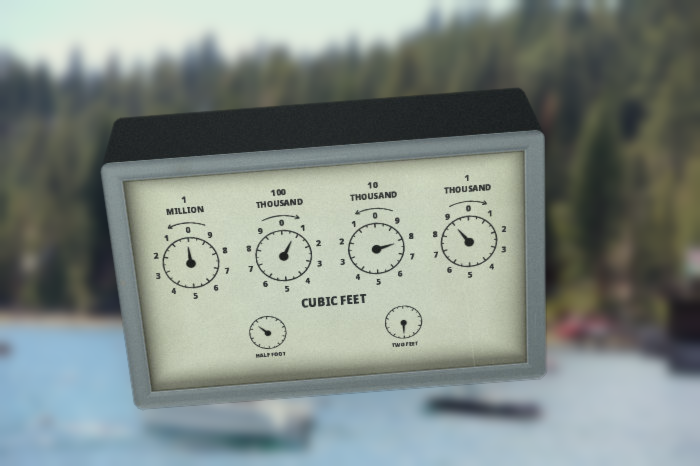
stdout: {"value": 7900, "unit": "ft³"}
